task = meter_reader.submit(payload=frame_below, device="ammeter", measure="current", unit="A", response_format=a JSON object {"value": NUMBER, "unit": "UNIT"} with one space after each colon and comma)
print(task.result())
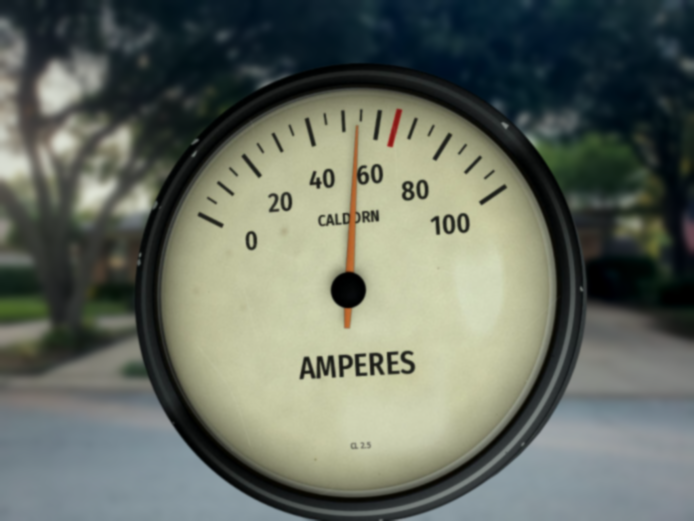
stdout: {"value": 55, "unit": "A"}
